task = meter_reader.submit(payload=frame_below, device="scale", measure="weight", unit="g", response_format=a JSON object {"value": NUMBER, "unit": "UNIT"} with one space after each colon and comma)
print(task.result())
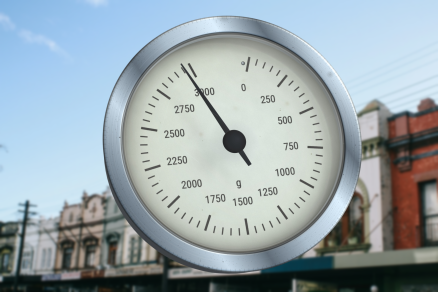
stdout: {"value": 2950, "unit": "g"}
